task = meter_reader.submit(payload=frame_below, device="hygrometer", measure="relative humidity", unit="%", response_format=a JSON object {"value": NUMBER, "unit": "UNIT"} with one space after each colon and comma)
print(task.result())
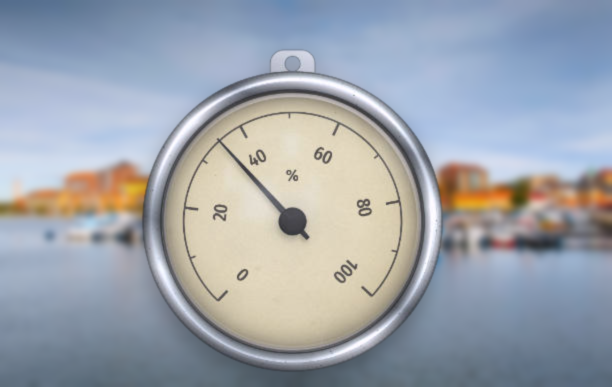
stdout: {"value": 35, "unit": "%"}
